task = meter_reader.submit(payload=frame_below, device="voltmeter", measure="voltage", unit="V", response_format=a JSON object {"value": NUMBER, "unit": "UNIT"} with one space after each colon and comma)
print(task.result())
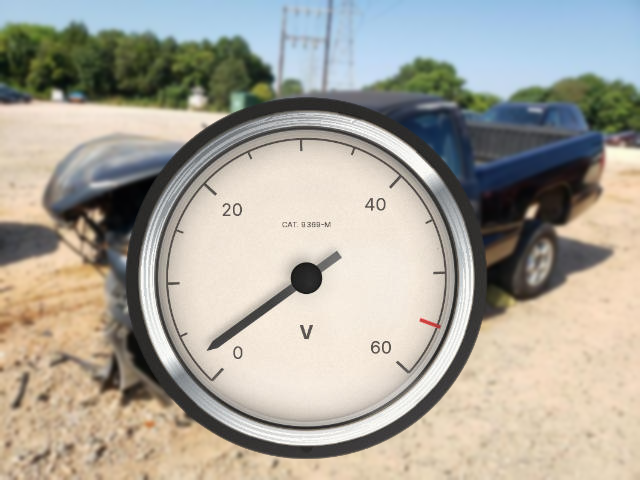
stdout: {"value": 2.5, "unit": "V"}
